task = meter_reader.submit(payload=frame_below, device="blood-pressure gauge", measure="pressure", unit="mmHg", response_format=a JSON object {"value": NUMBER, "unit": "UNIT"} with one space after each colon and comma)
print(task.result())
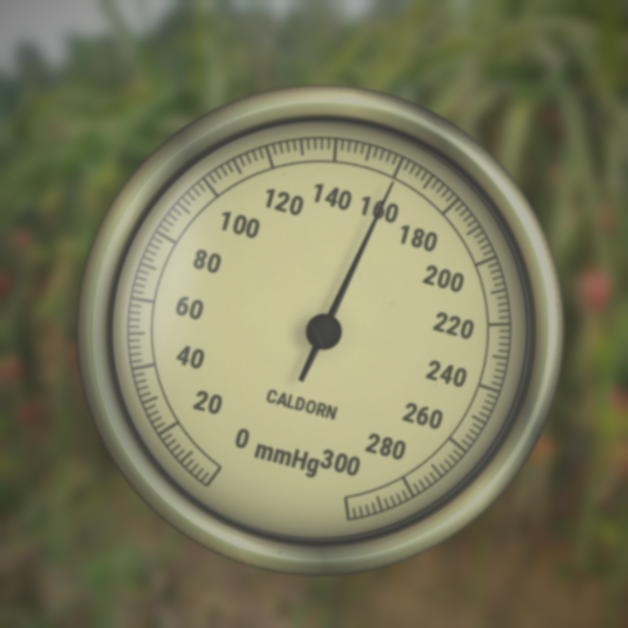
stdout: {"value": 160, "unit": "mmHg"}
